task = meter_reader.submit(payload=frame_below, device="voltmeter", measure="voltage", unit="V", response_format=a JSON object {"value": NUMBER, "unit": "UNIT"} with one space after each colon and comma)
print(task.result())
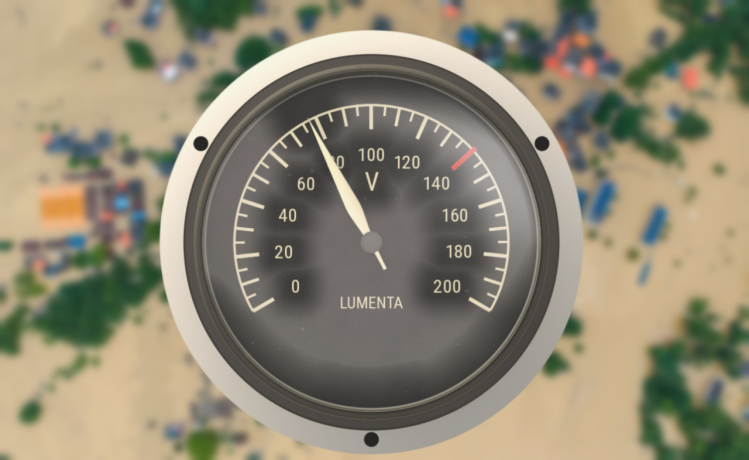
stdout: {"value": 77.5, "unit": "V"}
